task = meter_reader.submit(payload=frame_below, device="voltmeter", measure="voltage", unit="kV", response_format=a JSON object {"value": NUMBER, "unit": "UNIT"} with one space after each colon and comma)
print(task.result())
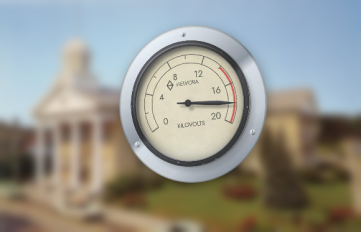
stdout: {"value": 18, "unit": "kV"}
